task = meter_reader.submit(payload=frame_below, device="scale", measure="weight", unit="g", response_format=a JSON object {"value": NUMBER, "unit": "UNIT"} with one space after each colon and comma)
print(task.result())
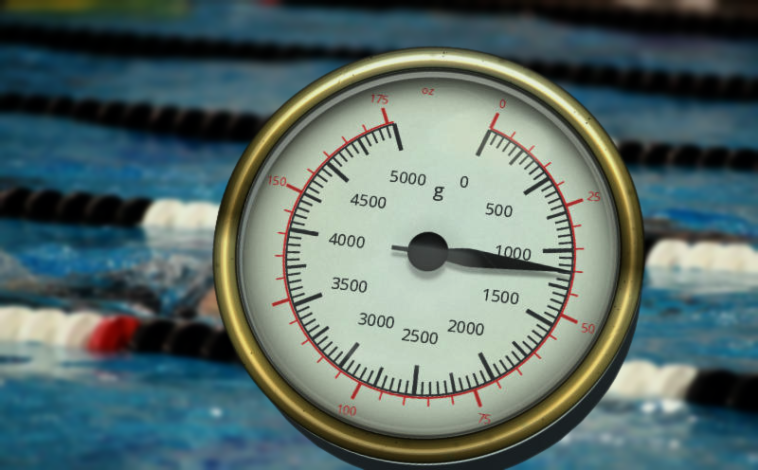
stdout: {"value": 1150, "unit": "g"}
